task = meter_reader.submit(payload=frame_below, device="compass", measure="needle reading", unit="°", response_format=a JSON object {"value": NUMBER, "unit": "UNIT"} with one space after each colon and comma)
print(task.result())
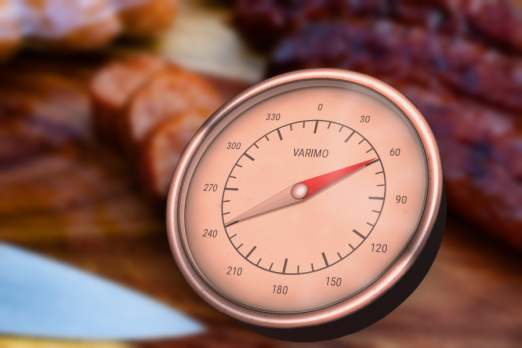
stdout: {"value": 60, "unit": "°"}
